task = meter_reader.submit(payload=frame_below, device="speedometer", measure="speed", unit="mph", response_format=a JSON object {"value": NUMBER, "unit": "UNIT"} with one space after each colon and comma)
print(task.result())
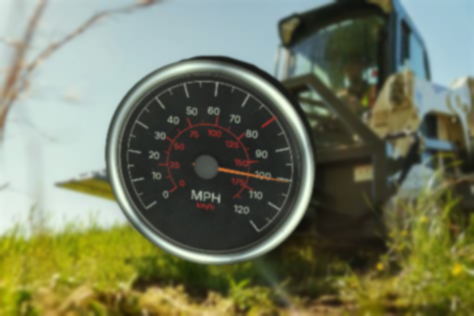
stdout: {"value": 100, "unit": "mph"}
